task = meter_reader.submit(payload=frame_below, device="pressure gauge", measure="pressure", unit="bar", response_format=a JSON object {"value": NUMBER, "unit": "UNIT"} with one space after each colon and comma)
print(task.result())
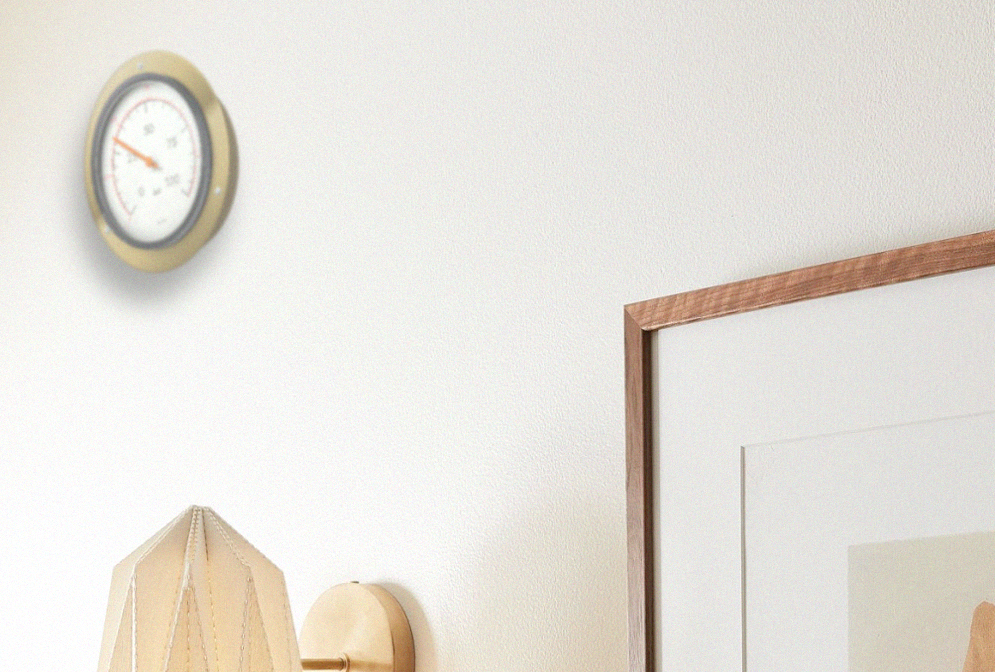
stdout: {"value": 30, "unit": "bar"}
